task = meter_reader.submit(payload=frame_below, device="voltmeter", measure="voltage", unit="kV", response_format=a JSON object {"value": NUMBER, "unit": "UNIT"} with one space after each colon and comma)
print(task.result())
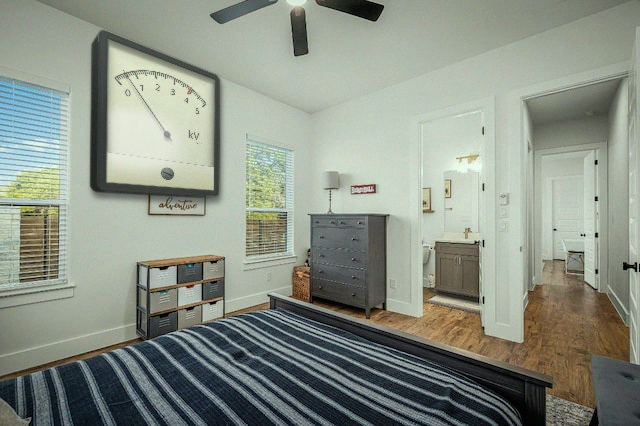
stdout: {"value": 0.5, "unit": "kV"}
